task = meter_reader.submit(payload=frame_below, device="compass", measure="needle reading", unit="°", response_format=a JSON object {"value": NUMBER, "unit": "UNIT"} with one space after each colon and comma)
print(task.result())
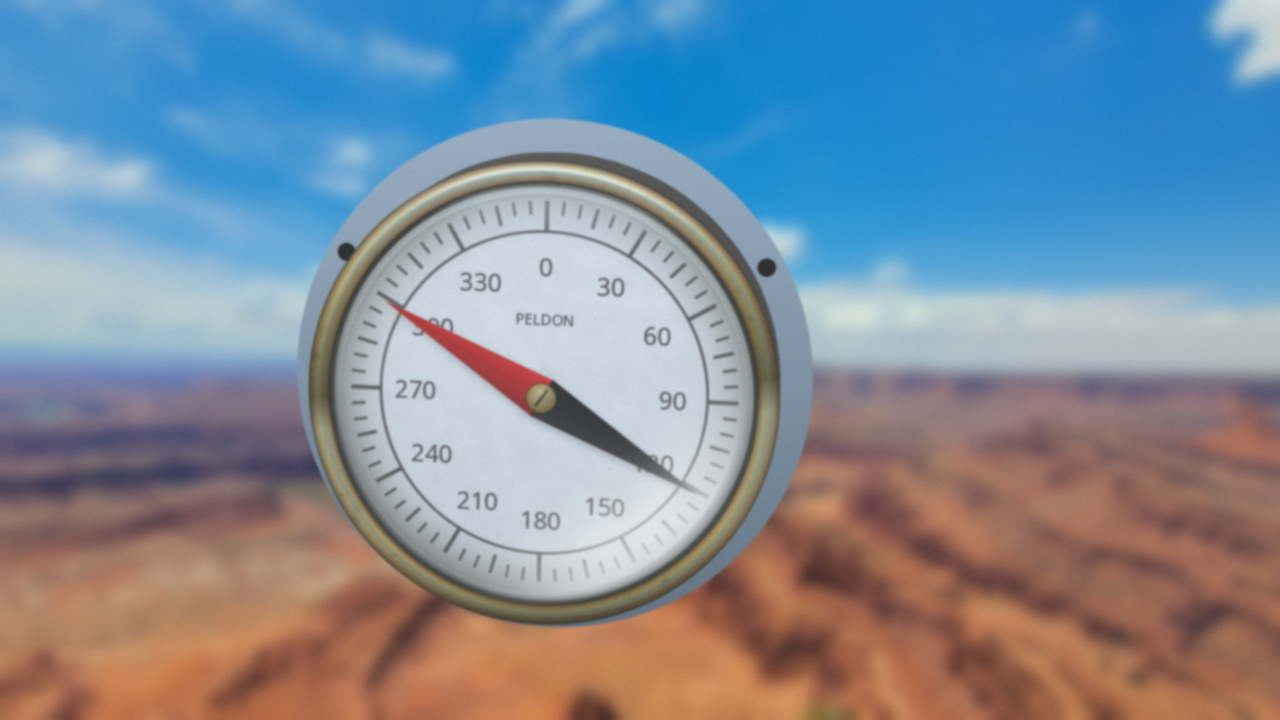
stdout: {"value": 300, "unit": "°"}
